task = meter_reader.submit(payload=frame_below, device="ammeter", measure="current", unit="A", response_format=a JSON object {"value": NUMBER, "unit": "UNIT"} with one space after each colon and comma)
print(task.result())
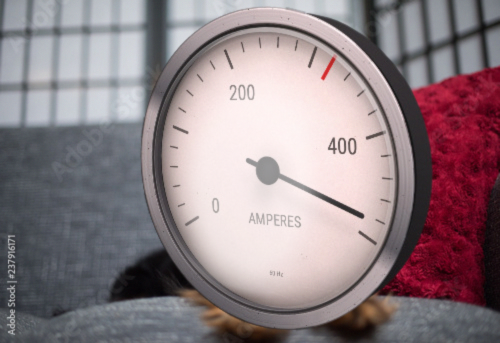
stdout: {"value": 480, "unit": "A"}
